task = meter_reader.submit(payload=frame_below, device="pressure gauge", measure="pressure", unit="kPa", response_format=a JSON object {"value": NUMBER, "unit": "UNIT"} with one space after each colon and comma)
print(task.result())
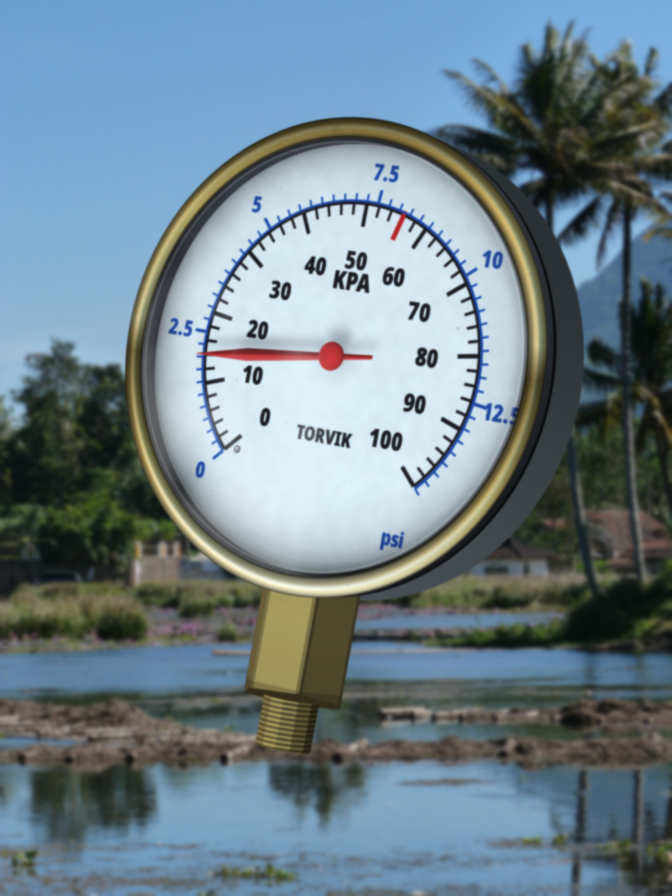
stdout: {"value": 14, "unit": "kPa"}
